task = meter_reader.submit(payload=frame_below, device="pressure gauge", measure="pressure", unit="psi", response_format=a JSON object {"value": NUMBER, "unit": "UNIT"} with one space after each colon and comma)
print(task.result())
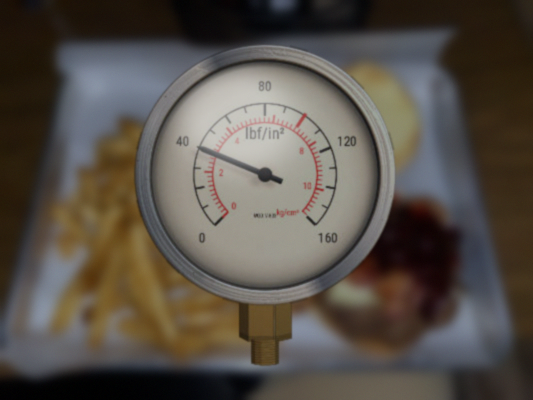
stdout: {"value": 40, "unit": "psi"}
